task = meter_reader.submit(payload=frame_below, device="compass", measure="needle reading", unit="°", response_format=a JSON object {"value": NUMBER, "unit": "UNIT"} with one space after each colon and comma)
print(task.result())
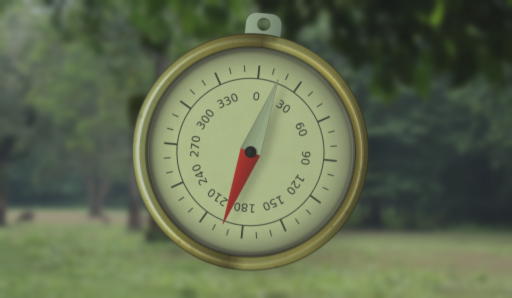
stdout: {"value": 195, "unit": "°"}
